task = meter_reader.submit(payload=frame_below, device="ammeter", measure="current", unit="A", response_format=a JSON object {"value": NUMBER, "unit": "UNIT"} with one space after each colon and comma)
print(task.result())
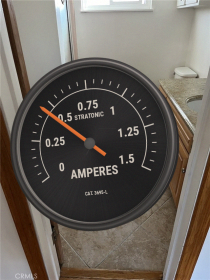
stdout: {"value": 0.45, "unit": "A"}
